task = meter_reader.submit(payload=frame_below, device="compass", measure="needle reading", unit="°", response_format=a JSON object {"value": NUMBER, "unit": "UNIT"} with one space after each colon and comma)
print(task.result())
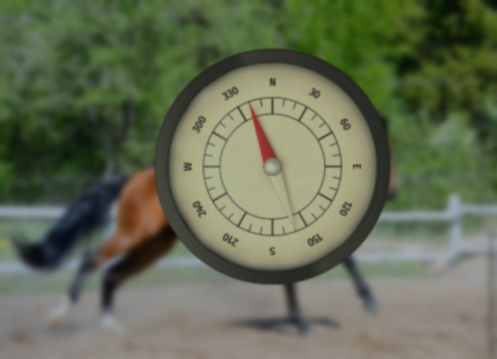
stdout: {"value": 340, "unit": "°"}
